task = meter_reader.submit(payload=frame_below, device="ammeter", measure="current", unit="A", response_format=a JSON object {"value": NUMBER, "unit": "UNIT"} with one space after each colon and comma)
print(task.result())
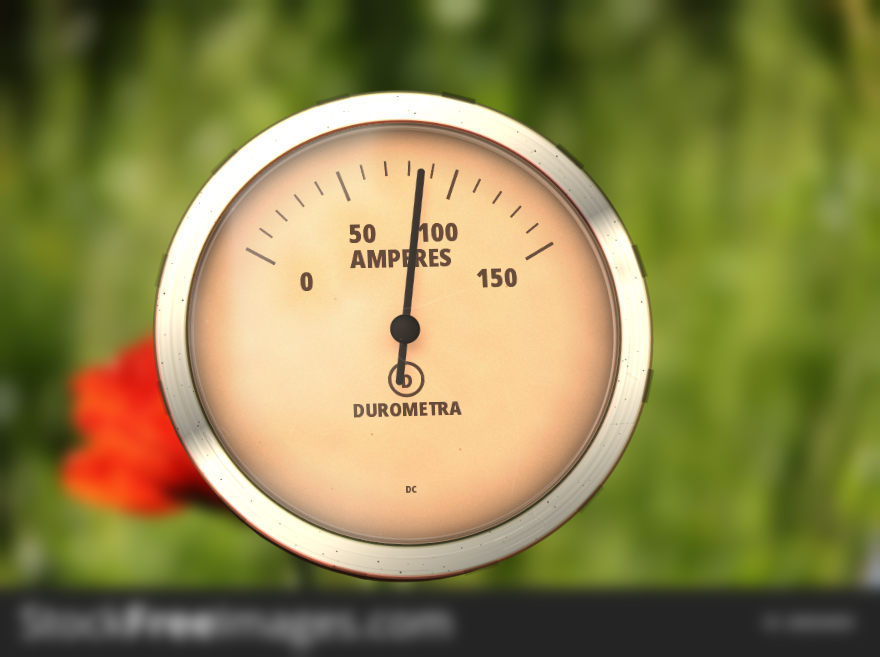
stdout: {"value": 85, "unit": "A"}
